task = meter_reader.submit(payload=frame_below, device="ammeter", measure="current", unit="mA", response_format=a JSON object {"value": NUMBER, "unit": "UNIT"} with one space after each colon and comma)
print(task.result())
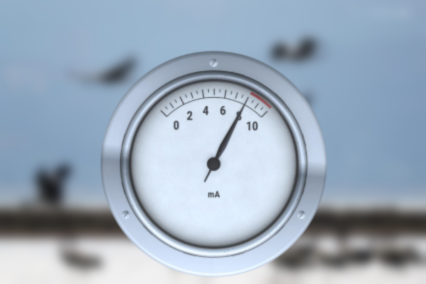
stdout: {"value": 8, "unit": "mA"}
